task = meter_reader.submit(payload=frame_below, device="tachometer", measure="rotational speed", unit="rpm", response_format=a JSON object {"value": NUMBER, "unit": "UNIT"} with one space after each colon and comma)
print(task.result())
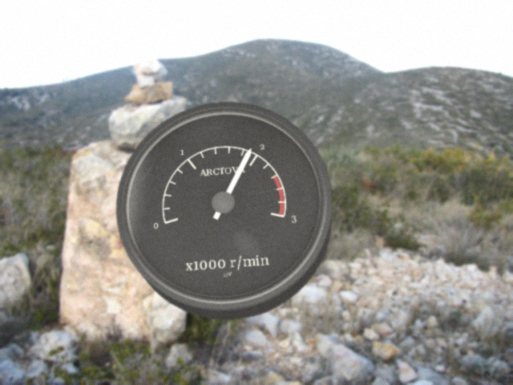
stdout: {"value": 1900, "unit": "rpm"}
